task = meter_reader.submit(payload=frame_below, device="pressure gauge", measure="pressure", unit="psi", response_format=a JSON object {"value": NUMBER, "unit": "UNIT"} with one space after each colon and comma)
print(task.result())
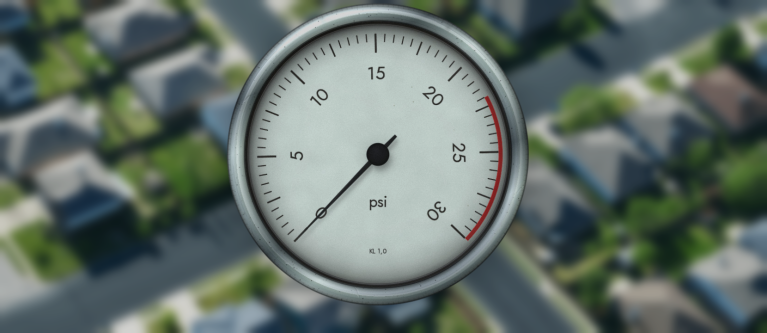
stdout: {"value": 0, "unit": "psi"}
